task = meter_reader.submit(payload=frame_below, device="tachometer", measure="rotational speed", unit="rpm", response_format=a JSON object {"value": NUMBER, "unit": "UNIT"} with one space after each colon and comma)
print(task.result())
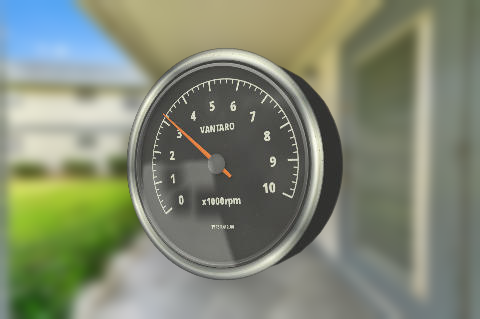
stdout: {"value": 3200, "unit": "rpm"}
